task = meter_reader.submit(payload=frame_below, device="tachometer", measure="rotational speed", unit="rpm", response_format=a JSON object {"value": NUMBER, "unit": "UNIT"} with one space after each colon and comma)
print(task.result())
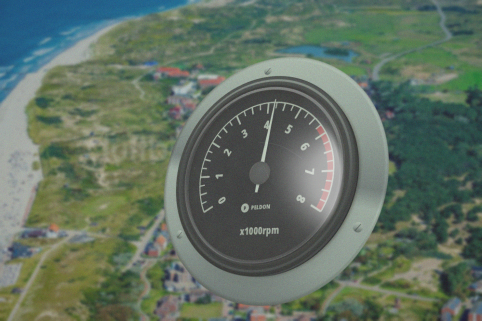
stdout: {"value": 4250, "unit": "rpm"}
